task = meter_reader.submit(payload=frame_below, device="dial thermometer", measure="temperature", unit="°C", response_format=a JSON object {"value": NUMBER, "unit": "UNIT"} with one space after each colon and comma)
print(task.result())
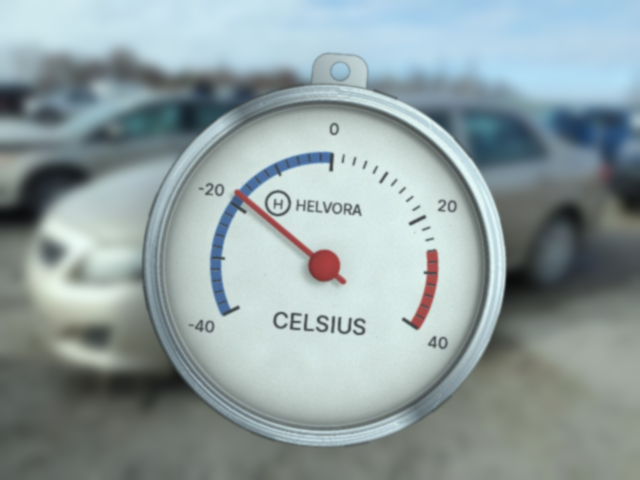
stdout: {"value": -18, "unit": "°C"}
